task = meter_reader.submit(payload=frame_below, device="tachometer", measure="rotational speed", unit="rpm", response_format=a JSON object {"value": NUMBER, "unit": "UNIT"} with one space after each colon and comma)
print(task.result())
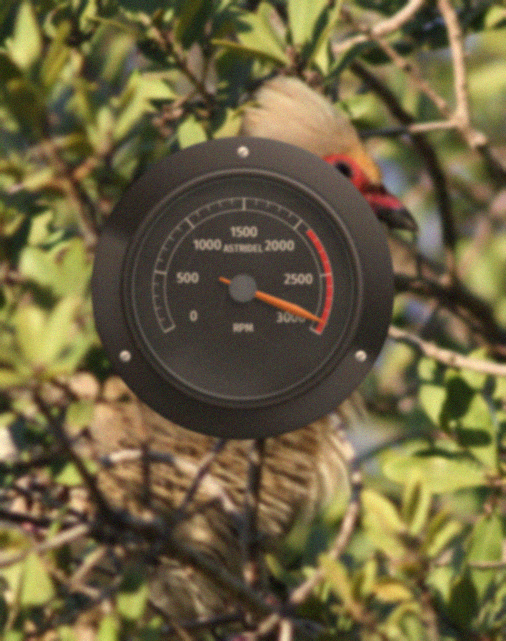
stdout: {"value": 2900, "unit": "rpm"}
